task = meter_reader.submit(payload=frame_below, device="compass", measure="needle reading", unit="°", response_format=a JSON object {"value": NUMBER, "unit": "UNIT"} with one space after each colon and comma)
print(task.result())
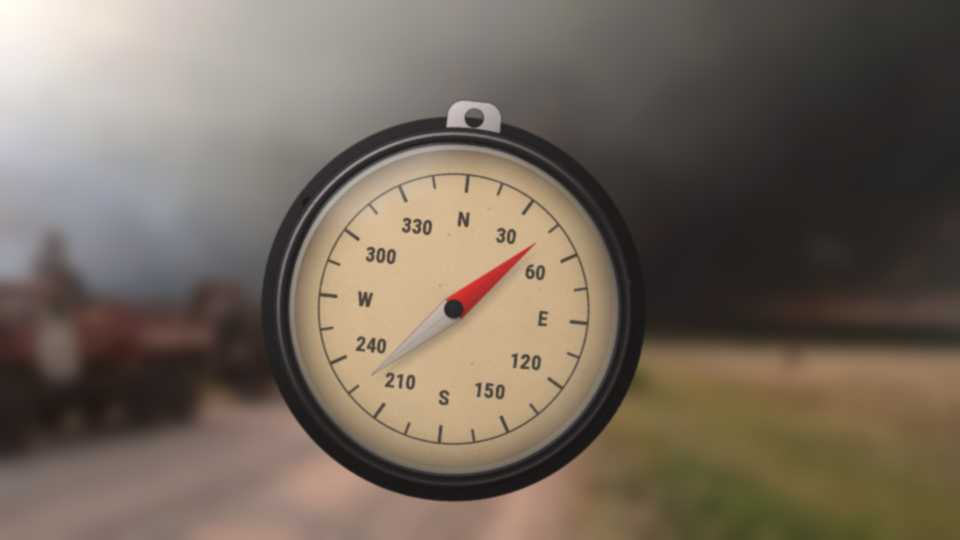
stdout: {"value": 45, "unit": "°"}
